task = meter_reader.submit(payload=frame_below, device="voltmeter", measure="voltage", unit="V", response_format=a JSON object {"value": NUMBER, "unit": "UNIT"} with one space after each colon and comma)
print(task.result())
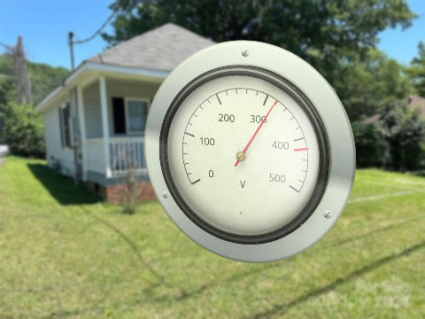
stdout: {"value": 320, "unit": "V"}
